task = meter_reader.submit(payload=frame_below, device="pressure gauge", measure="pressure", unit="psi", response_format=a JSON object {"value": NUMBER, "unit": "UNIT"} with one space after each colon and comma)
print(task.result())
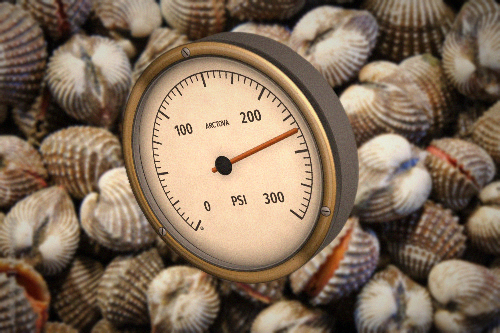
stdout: {"value": 235, "unit": "psi"}
